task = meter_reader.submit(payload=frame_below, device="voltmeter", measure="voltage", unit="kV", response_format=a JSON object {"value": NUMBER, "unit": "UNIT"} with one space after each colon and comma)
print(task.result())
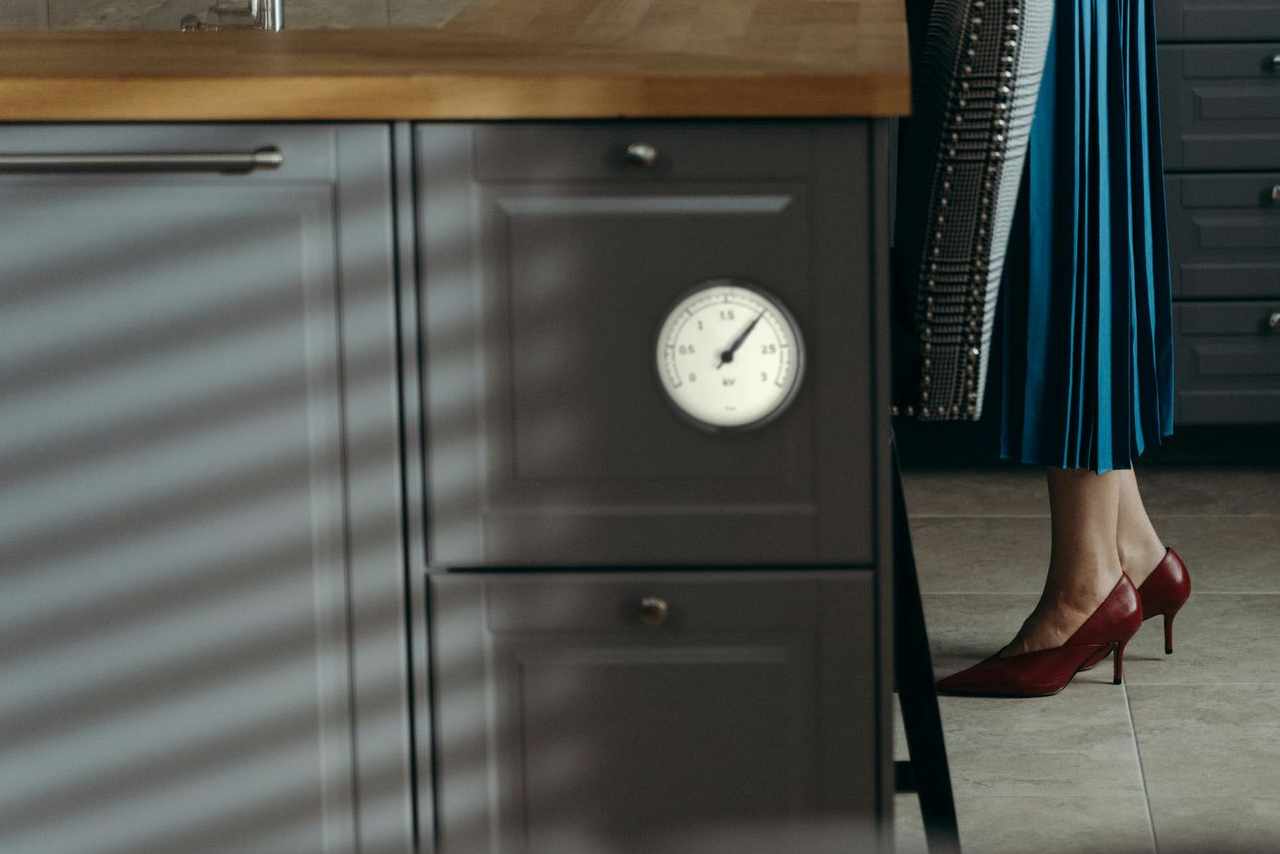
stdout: {"value": 2, "unit": "kV"}
